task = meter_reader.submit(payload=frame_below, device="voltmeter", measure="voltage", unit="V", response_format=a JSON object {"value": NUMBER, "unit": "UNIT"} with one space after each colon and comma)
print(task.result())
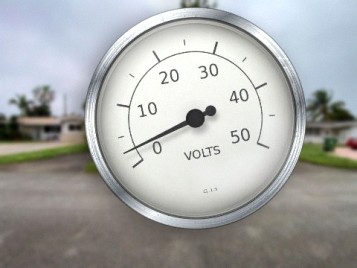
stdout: {"value": 2.5, "unit": "V"}
